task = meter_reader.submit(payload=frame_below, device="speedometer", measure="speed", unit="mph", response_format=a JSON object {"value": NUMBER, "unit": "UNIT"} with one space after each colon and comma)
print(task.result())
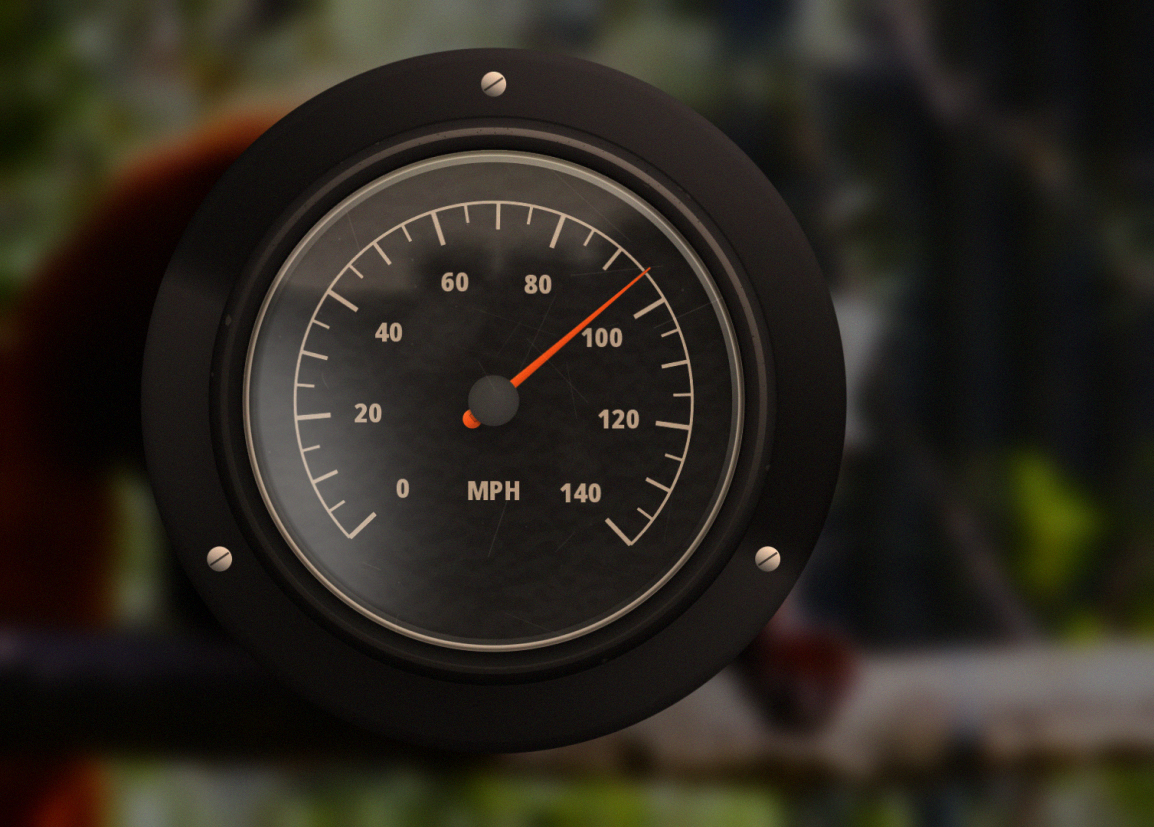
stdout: {"value": 95, "unit": "mph"}
